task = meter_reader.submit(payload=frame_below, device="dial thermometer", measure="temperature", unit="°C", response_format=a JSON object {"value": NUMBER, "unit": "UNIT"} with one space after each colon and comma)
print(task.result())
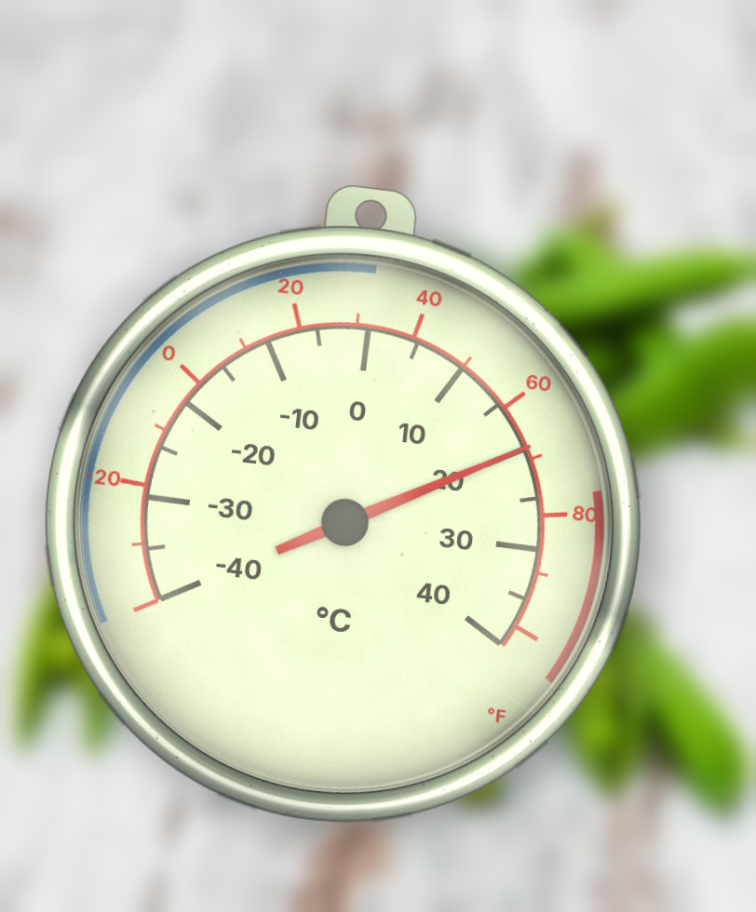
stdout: {"value": 20, "unit": "°C"}
